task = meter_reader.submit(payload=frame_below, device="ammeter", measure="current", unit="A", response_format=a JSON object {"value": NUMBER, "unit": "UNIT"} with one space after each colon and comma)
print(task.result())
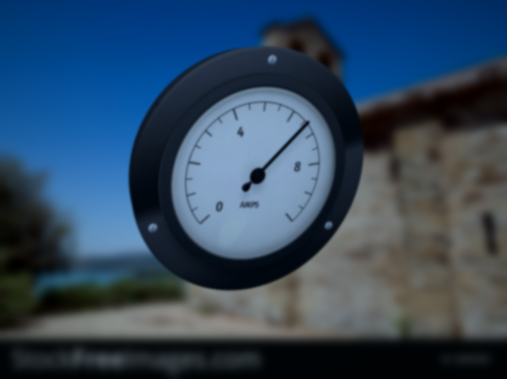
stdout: {"value": 6.5, "unit": "A"}
